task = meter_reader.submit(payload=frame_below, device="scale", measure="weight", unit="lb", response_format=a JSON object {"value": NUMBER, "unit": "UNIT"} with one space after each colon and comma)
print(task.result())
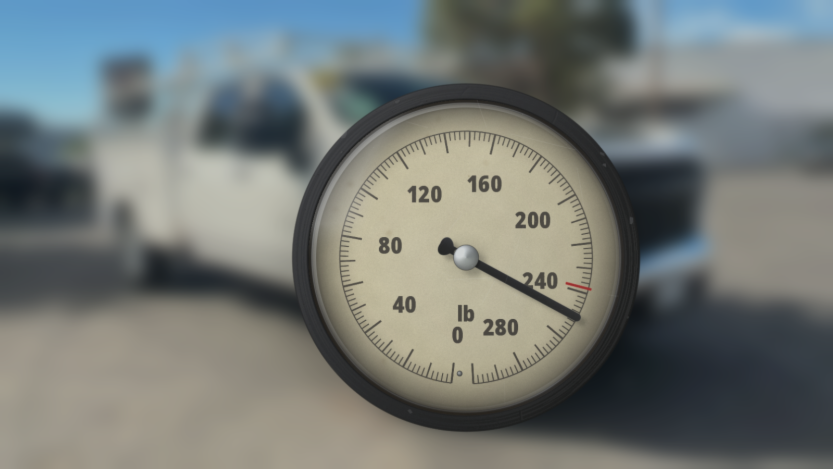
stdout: {"value": 250, "unit": "lb"}
